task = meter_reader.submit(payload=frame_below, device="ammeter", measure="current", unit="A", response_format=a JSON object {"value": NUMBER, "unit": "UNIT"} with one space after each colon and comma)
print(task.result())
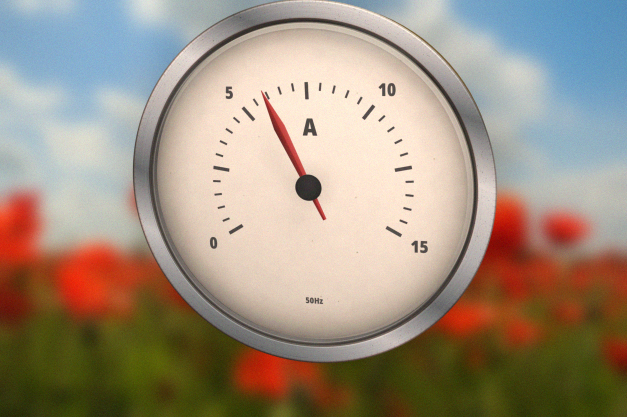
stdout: {"value": 6, "unit": "A"}
